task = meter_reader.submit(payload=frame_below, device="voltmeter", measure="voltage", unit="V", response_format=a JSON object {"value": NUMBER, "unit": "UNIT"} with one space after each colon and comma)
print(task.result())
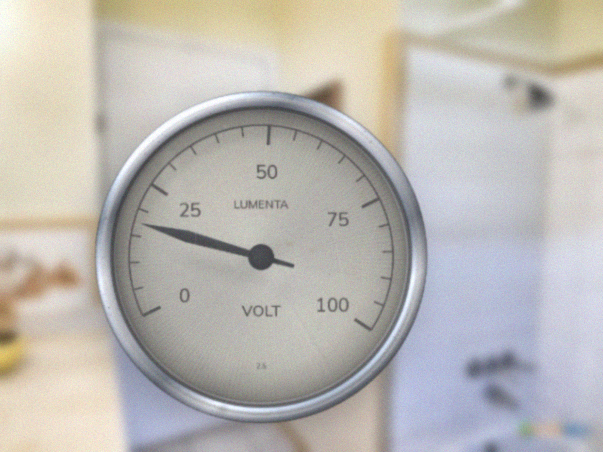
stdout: {"value": 17.5, "unit": "V"}
